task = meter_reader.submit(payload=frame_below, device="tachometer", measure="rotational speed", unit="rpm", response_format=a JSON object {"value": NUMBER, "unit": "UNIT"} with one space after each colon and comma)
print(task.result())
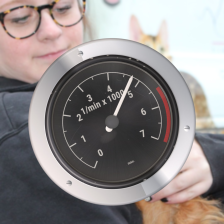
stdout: {"value": 4750, "unit": "rpm"}
